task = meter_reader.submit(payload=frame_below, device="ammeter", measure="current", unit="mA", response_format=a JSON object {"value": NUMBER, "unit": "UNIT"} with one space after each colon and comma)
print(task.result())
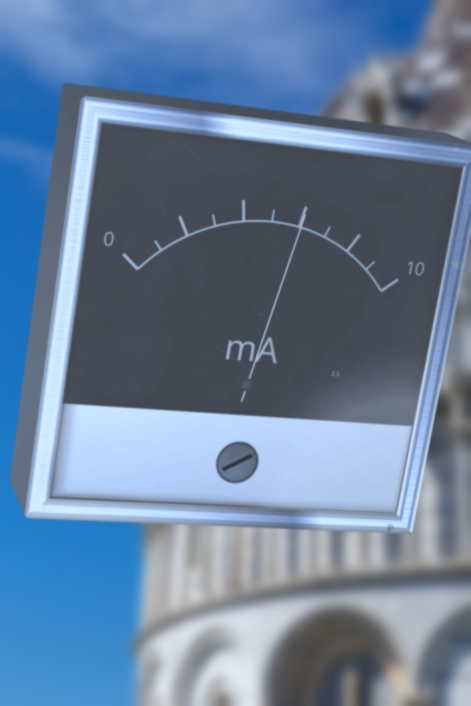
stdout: {"value": 6, "unit": "mA"}
